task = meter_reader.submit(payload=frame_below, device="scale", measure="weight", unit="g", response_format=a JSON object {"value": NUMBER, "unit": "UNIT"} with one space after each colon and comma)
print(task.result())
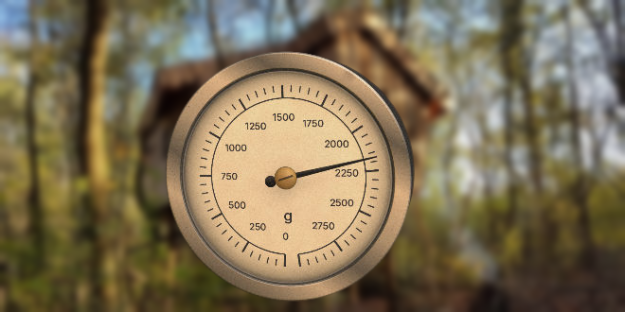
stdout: {"value": 2175, "unit": "g"}
